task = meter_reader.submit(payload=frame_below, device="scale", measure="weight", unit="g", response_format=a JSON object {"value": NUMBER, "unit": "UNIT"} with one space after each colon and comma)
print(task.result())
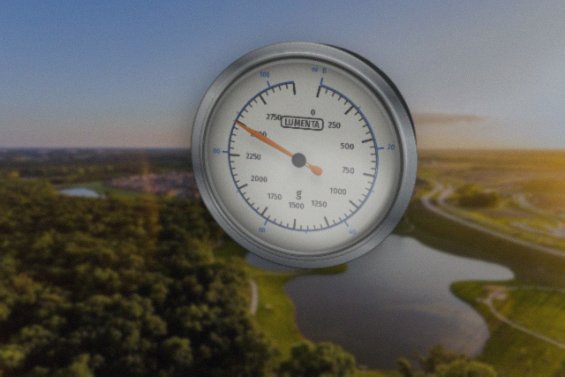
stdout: {"value": 2500, "unit": "g"}
